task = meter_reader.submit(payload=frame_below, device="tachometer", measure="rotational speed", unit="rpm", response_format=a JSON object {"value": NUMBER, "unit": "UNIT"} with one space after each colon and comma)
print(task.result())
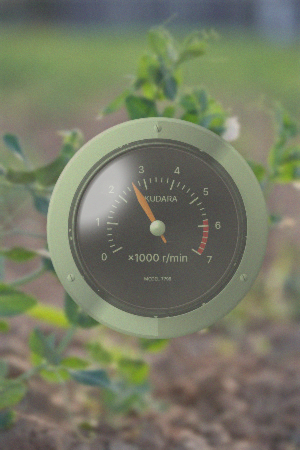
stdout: {"value": 2600, "unit": "rpm"}
